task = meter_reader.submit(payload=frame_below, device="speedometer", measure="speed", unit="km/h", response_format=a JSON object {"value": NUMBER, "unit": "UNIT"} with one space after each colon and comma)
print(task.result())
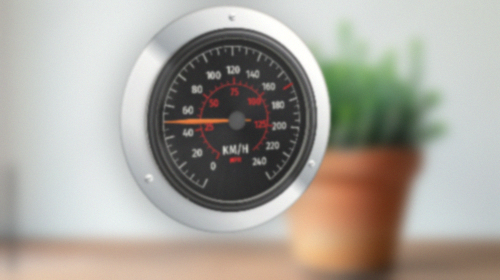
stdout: {"value": 50, "unit": "km/h"}
